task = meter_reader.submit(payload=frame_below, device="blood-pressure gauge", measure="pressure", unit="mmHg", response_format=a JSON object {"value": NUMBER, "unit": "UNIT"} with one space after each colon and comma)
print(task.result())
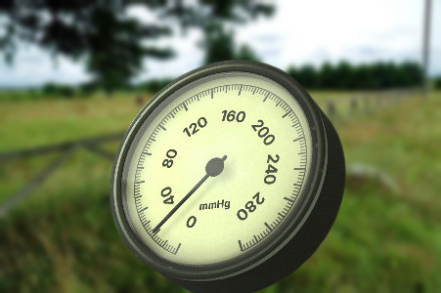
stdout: {"value": 20, "unit": "mmHg"}
